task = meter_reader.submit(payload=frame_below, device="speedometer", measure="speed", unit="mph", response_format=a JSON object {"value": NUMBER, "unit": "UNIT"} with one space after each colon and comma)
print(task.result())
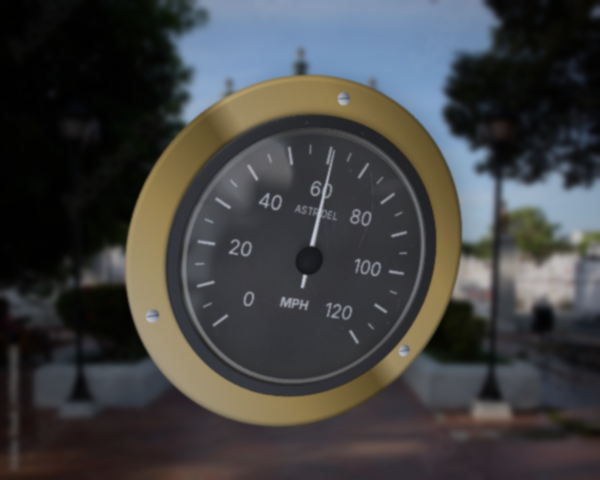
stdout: {"value": 60, "unit": "mph"}
